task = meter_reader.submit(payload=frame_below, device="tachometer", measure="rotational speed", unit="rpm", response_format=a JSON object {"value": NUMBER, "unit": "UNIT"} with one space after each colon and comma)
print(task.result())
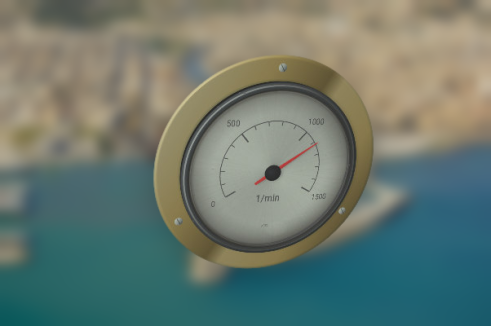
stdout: {"value": 1100, "unit": "rpm"}
